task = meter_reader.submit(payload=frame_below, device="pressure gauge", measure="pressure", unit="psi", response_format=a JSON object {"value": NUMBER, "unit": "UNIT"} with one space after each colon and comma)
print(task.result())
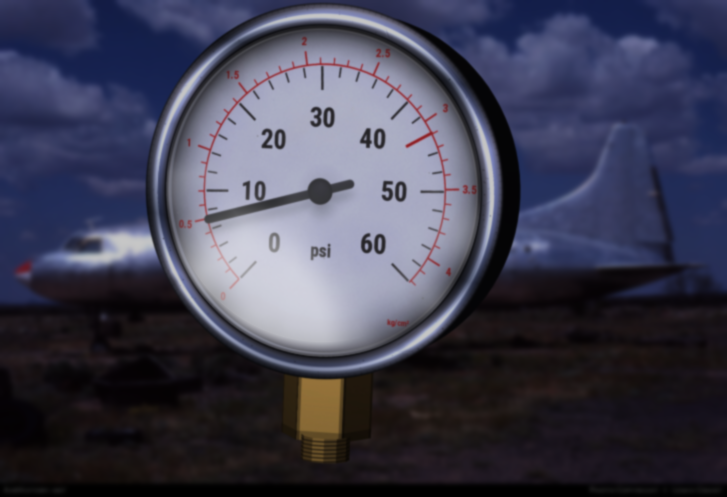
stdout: {"value": 7, "unit": "psi"}
